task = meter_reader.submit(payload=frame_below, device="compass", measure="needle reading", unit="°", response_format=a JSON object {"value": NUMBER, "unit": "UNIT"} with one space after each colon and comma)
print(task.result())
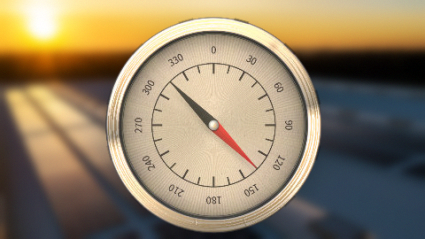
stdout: {"value": 135, "unit": "°"}
